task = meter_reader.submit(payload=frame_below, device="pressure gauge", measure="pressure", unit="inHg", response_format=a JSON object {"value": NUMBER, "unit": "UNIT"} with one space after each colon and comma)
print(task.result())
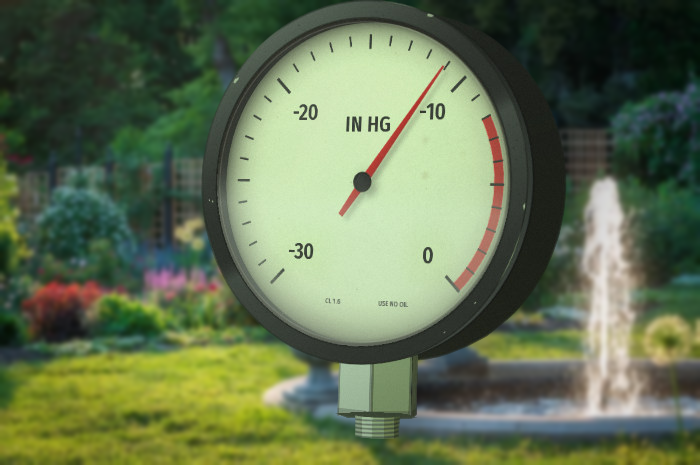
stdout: {"value": -11, "unit": "inHg"}
